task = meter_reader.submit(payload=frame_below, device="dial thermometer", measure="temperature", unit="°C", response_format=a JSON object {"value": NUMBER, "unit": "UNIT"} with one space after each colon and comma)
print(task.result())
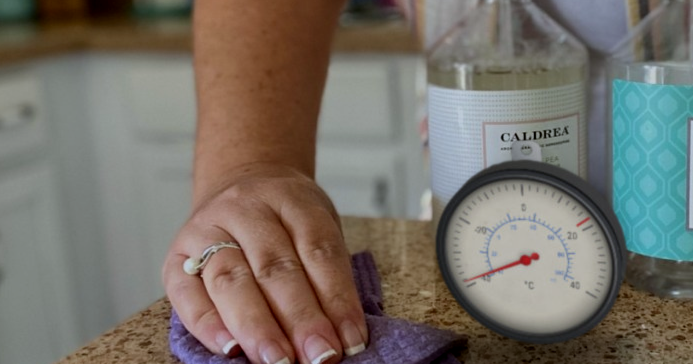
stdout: {"value": -38, "unit": "°C"}
